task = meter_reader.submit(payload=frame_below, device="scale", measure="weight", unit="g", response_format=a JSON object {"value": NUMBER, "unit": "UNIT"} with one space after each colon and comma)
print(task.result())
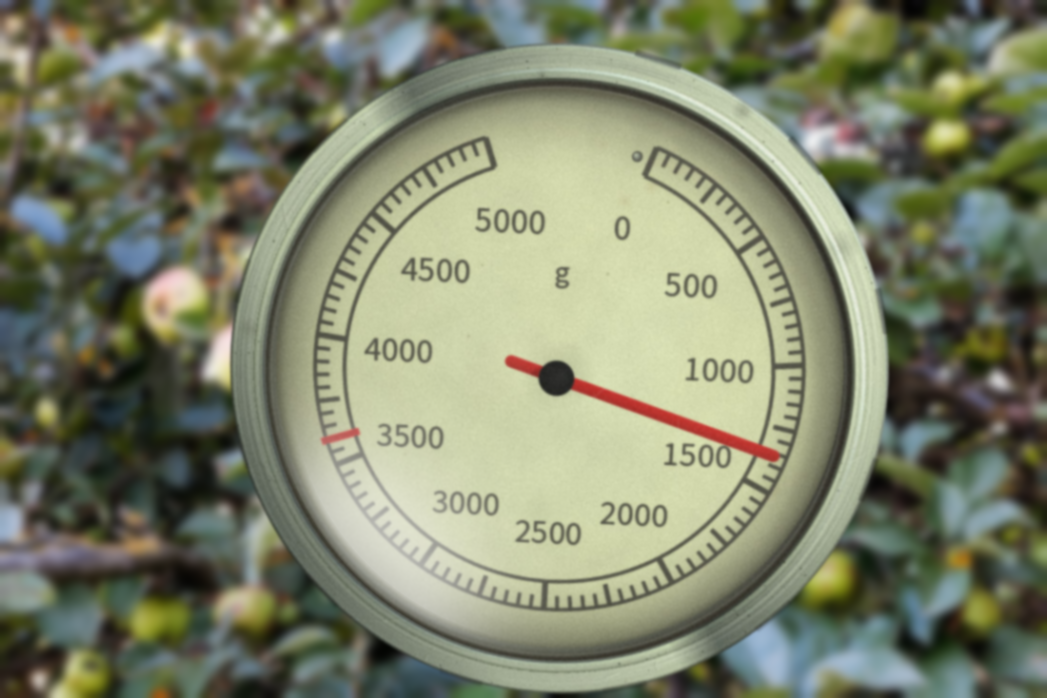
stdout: {"value": 1350, "unit": "g"}
